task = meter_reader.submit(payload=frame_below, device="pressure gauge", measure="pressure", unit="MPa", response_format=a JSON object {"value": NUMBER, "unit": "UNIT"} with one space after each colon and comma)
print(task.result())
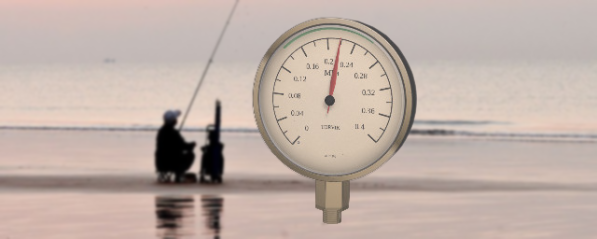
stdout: {"value": 0.22, "unit": "MPa"}
